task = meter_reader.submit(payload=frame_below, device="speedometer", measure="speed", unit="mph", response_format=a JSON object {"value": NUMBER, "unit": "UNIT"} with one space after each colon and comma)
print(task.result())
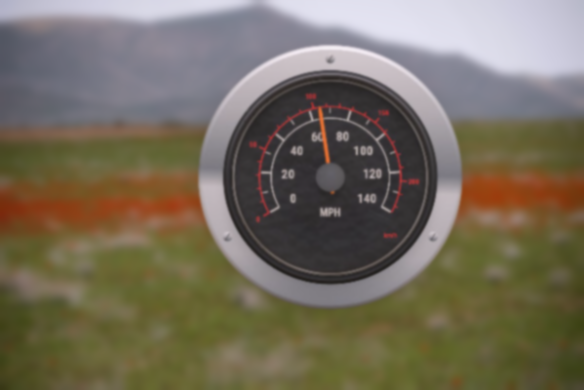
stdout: {"value": 65, "unit": "mph"}
